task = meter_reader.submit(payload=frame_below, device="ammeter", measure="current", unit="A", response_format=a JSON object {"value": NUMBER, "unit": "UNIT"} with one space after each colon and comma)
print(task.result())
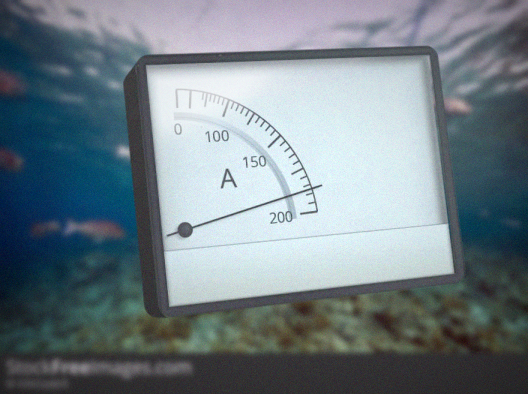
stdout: {"value": 187.5, "unit": "A"}
